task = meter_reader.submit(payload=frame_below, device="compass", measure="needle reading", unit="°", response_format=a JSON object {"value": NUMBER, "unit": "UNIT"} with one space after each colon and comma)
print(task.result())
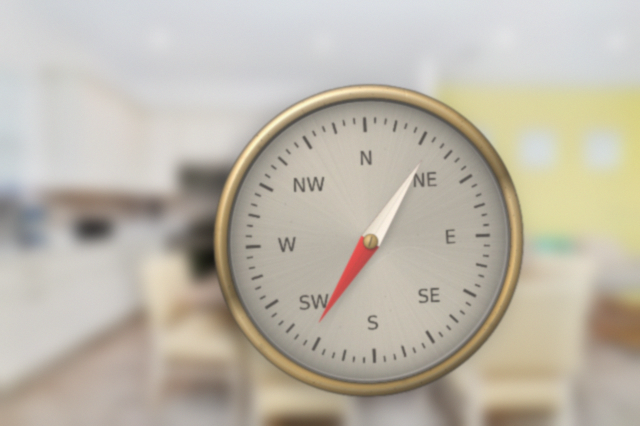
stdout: {"value": 215, "unit": "°"}
